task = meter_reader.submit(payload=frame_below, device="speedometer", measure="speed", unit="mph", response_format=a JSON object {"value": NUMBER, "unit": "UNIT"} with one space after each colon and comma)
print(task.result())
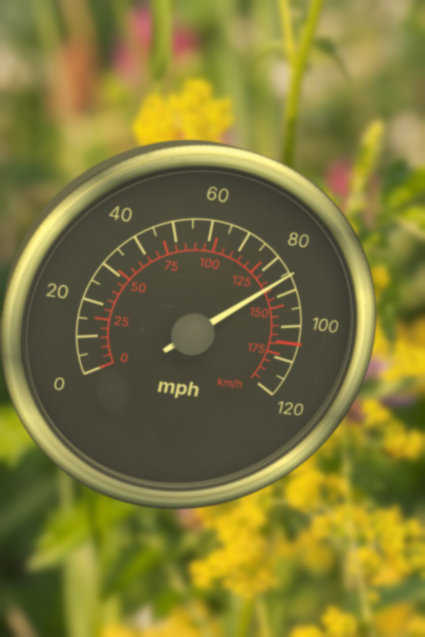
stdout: {"value": 85, "unit": "mph"}
